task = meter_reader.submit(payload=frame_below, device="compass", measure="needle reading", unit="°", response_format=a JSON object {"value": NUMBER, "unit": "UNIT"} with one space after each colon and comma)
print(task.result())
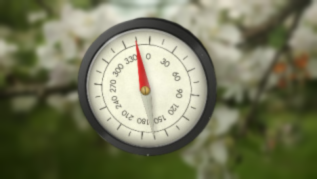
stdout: {"value": 345, "unit": "°"}
